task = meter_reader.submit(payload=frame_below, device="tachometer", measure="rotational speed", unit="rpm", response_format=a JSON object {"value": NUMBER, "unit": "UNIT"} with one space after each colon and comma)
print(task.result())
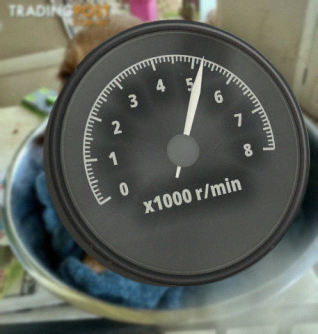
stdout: {"value": 5200, "unit": "rpm"}
